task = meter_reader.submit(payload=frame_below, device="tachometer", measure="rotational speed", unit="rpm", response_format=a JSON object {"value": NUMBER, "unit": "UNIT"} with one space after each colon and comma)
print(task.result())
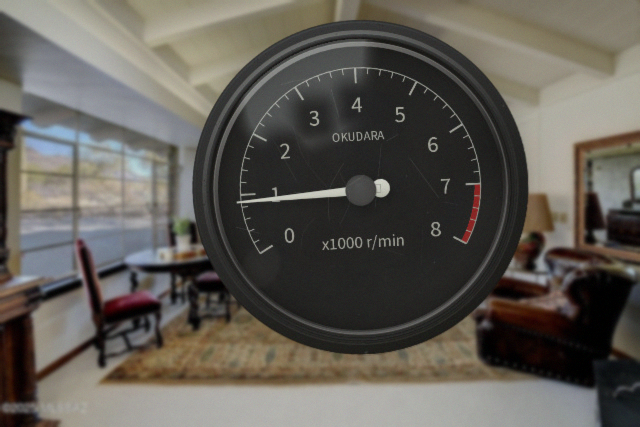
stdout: {"value": 900, "unit": "rpm"}
